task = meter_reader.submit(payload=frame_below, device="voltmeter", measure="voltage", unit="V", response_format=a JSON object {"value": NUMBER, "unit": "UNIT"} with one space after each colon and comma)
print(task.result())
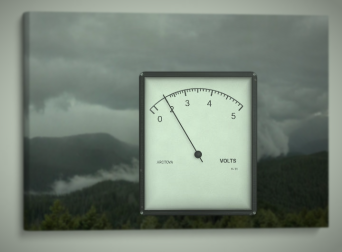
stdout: {"value": 2, "unit": "V"}
